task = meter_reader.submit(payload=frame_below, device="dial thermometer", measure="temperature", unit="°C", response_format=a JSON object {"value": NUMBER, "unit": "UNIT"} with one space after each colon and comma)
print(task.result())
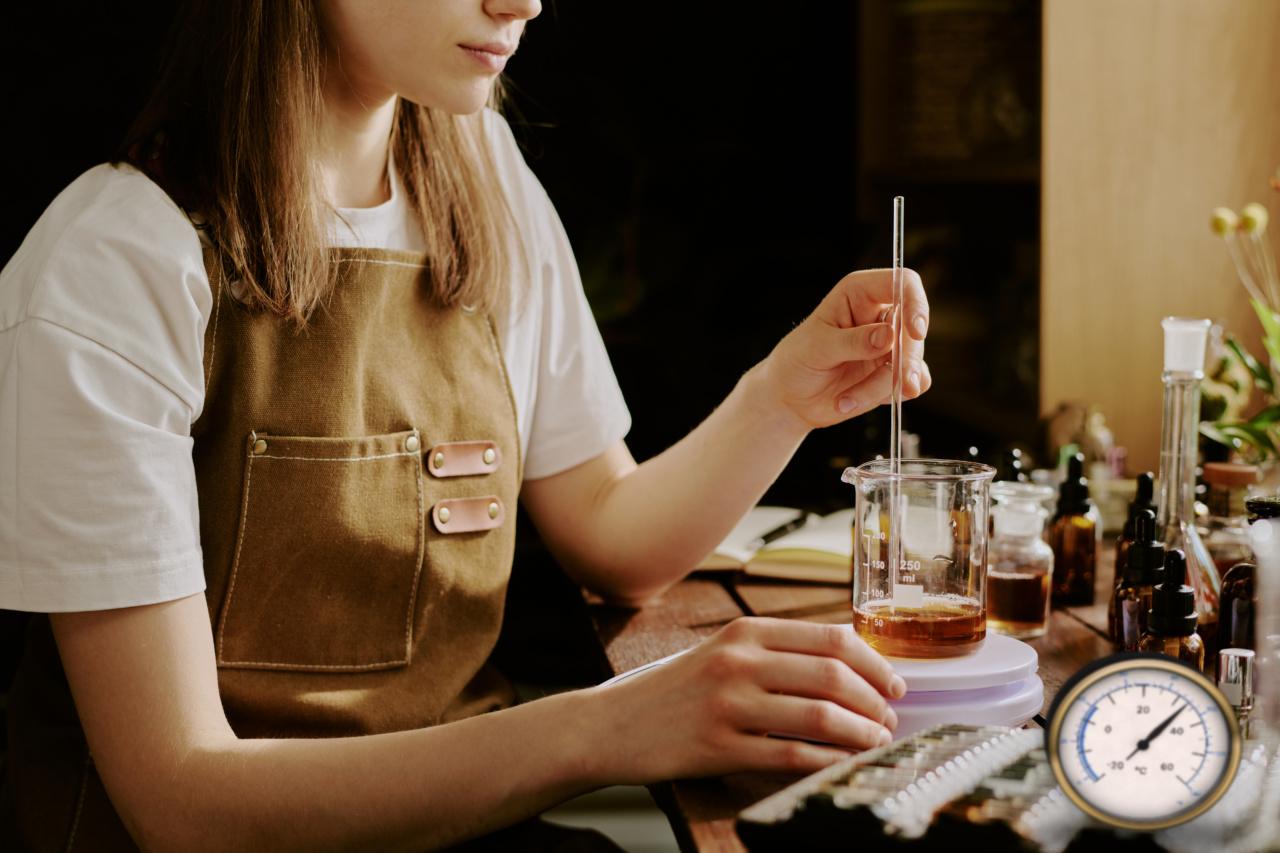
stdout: {"value": 32.5, "unit": "°C"}
